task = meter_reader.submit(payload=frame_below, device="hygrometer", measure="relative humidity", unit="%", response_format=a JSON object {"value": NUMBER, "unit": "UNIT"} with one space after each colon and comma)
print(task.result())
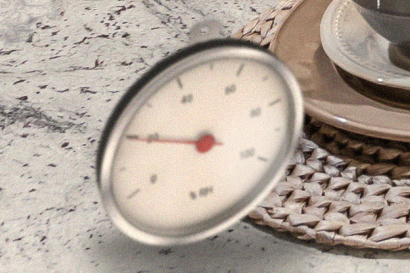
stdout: {"value": 20, "unit": "%"}
